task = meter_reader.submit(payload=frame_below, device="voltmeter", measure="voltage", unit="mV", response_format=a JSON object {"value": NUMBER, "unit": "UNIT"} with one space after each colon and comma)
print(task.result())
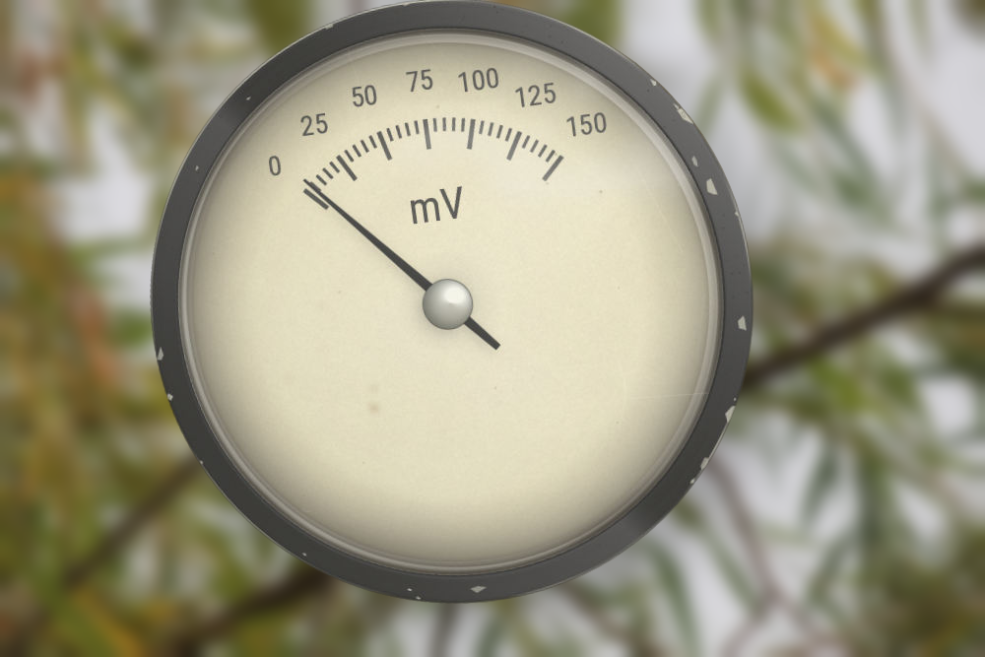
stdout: {"value": 5, "unit": "mV"}
